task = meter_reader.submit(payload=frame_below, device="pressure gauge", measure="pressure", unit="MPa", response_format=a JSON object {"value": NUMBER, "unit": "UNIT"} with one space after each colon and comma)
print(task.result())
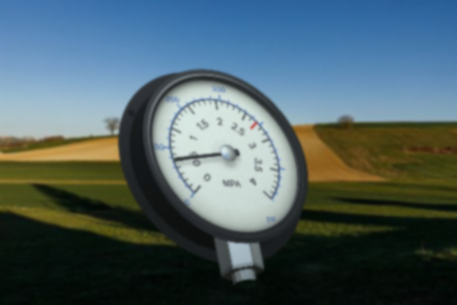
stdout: {"value": 0.5, "unit": "MPa"}
